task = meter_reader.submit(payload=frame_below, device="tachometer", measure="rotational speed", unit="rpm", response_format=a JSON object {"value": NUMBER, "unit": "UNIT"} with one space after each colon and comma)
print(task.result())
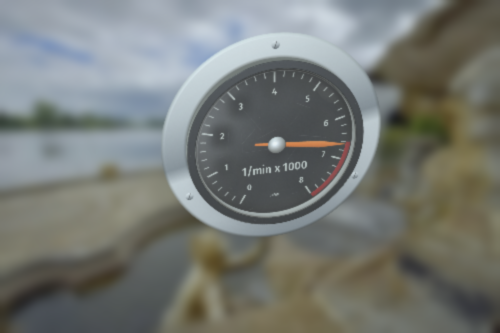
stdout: {"value": 6600, "unit": "rpm"}
